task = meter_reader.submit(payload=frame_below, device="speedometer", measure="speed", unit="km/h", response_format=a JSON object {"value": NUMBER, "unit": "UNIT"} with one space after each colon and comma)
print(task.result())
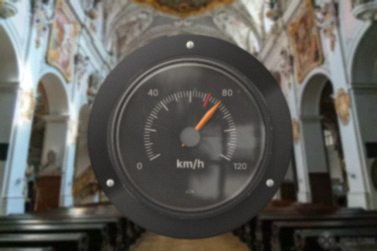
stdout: {"value": 80, "unit": "km/h"}
